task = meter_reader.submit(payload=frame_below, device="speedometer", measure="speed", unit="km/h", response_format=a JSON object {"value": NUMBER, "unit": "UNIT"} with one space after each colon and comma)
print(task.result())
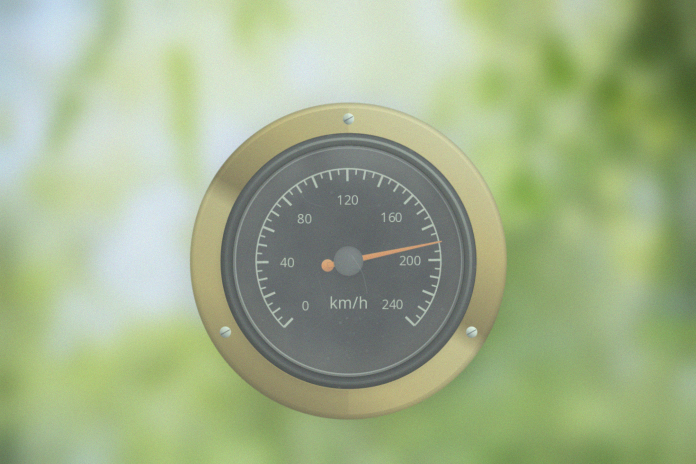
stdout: {"value": 190, "unit": "km/h"}
